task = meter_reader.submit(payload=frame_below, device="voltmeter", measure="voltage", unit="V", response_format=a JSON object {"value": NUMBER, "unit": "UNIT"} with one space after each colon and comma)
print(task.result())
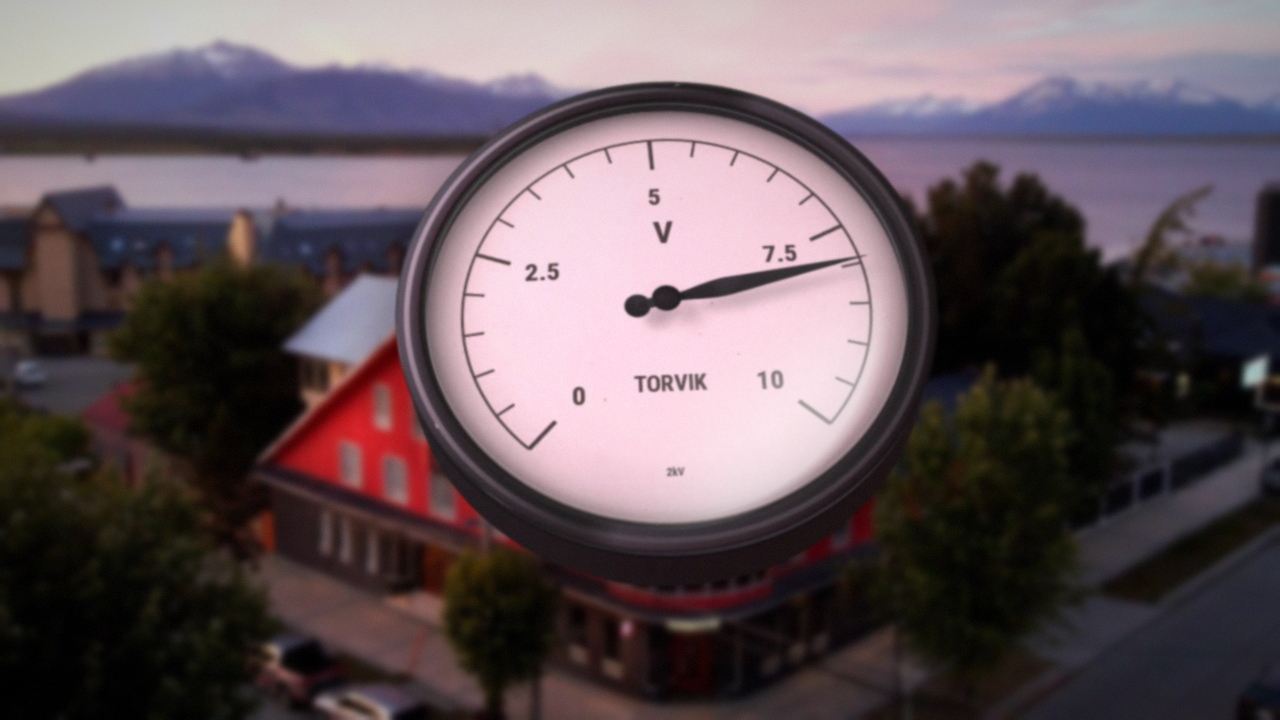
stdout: {"value": 8, "unit": "V"}
